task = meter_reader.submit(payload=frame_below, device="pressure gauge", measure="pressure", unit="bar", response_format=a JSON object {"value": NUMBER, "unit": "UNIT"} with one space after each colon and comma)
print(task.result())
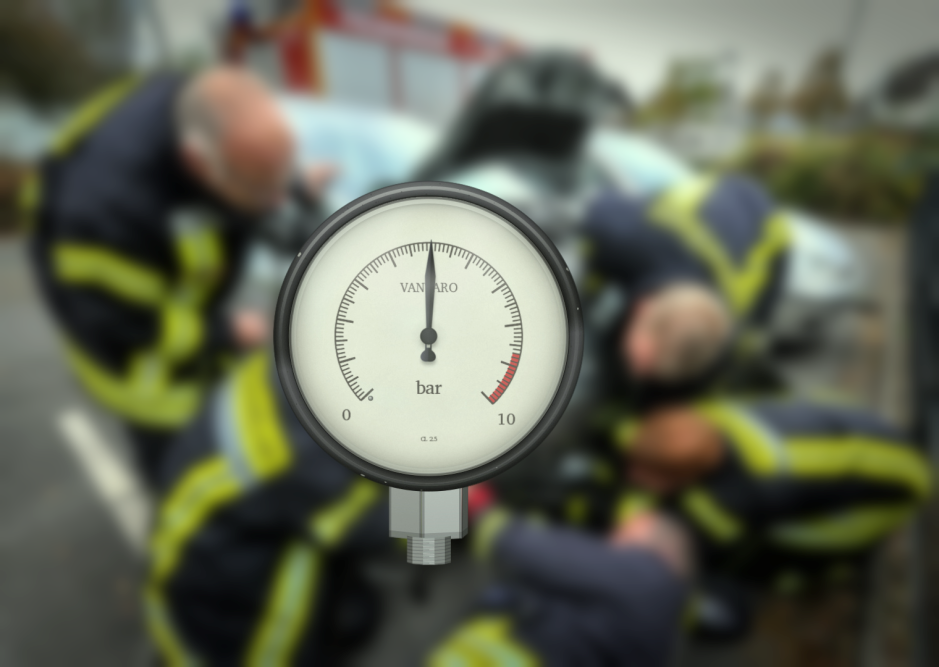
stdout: {"value": 5, "unit": "bar"}
